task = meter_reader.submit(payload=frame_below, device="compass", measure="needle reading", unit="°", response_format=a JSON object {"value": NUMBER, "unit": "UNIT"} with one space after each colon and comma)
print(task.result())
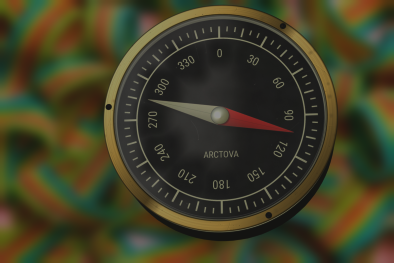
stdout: {"value": 105, "unit": "°"}
